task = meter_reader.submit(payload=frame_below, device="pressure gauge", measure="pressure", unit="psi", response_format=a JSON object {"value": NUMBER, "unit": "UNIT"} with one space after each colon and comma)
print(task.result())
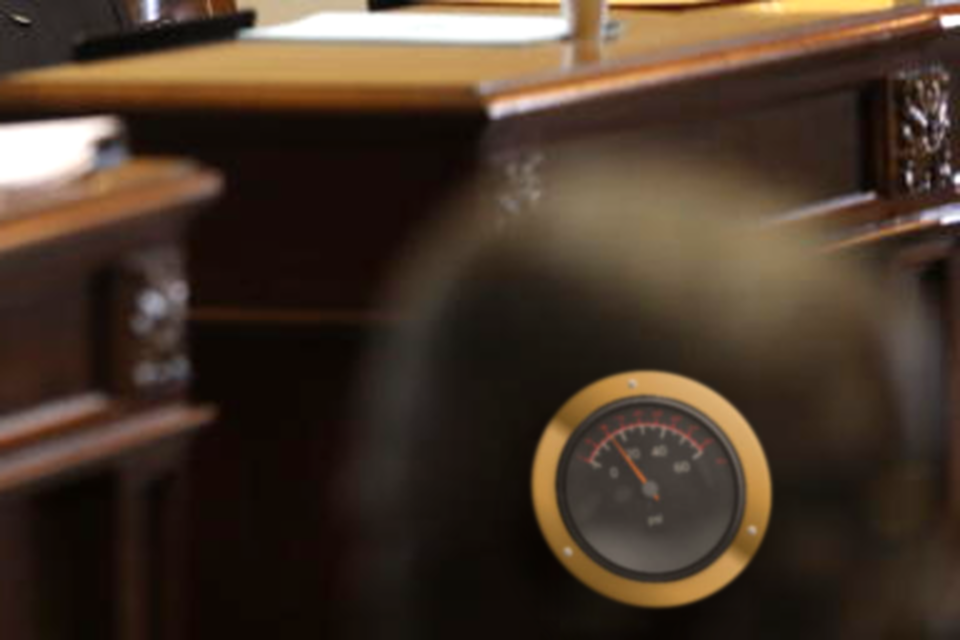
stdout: {"value": 15, "unit": "psi"}
